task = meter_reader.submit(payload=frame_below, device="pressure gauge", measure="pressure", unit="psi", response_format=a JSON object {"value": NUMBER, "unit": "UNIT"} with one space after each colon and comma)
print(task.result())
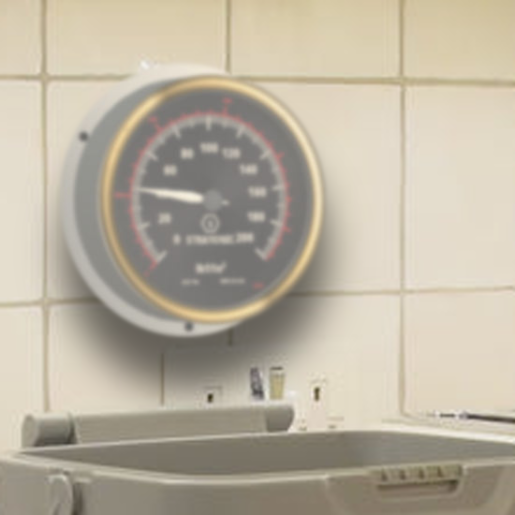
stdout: {"value": 40, "unit": "psi"}
